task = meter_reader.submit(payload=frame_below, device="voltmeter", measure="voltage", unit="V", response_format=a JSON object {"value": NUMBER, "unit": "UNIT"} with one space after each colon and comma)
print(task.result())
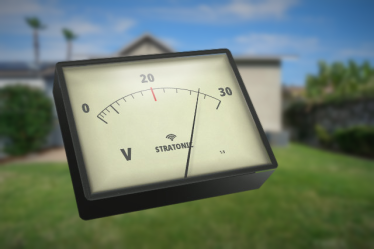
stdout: {"value": 27, "unit": "V"}
